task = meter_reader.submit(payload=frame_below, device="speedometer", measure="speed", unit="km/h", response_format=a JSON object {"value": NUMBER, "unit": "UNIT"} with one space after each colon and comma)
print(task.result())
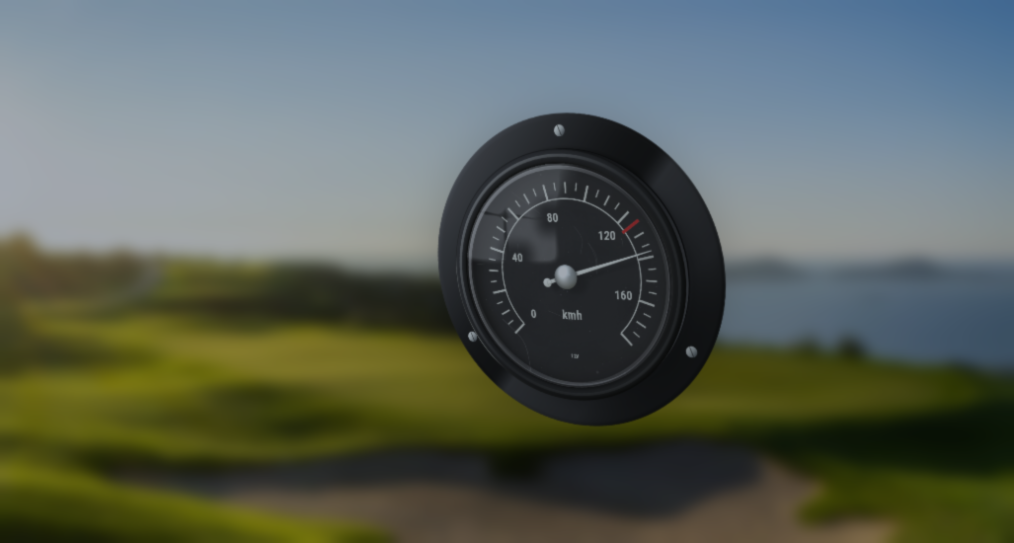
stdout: {"value": 137.5, "unit": "km/h"}
